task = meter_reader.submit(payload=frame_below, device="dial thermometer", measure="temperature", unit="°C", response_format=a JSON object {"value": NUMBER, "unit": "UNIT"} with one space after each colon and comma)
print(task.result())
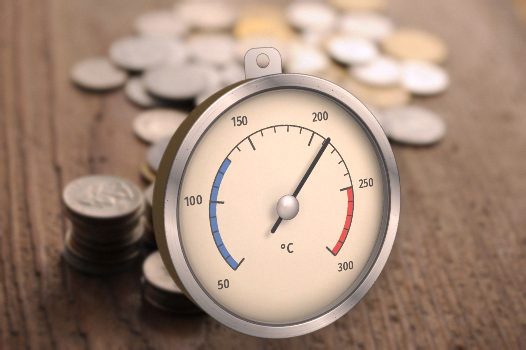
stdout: {"value": 210, "unit": "°C"}
